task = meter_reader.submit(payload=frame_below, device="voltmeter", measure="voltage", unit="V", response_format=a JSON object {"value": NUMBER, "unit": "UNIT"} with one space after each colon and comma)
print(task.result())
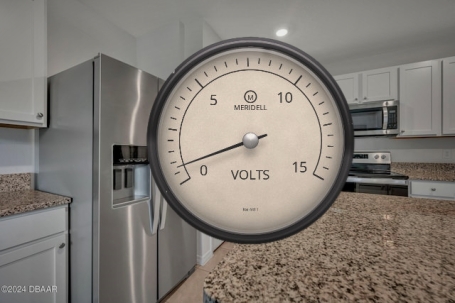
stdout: {"value": 0.75, "unit": "V"}
